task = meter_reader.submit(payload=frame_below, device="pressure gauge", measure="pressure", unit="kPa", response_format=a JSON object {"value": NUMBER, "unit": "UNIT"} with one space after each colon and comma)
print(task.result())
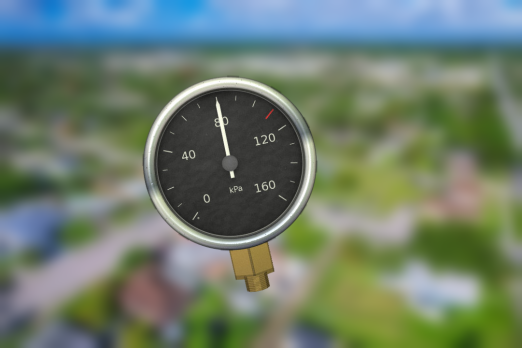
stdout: {"value": 80, "unit": "kPa"}
